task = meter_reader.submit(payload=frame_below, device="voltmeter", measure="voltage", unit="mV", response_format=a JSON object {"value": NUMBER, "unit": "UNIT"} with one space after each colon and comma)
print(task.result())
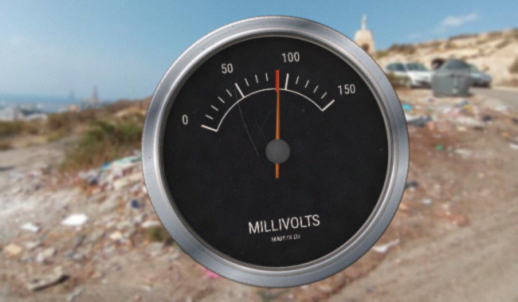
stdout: {"value": 90, "unit": "mV"}
